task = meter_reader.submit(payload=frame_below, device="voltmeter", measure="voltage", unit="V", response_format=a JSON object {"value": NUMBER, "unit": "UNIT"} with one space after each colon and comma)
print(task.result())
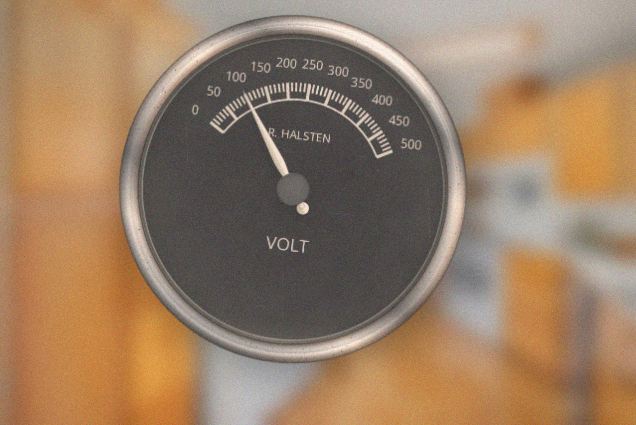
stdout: {"value": 100, "unit": "V"}
